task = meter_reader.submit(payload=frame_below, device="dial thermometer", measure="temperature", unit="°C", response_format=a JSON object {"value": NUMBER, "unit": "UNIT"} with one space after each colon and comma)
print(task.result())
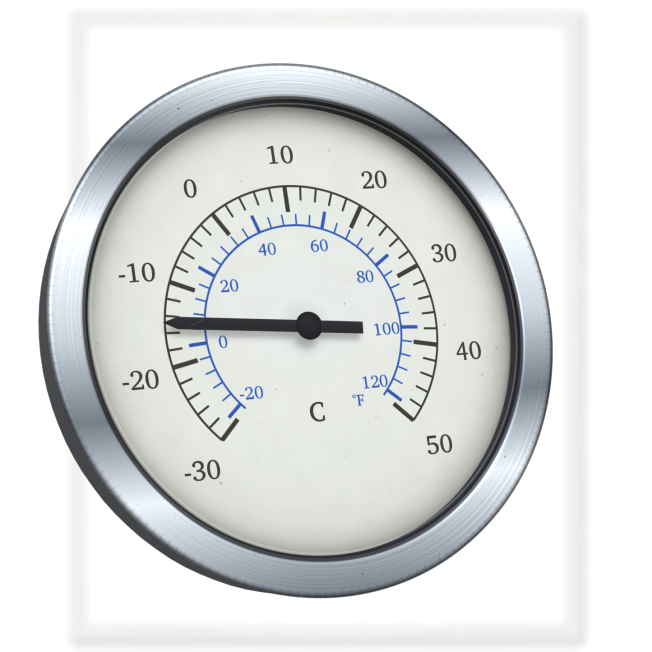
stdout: {"value": -15, "unit": "°C"}
